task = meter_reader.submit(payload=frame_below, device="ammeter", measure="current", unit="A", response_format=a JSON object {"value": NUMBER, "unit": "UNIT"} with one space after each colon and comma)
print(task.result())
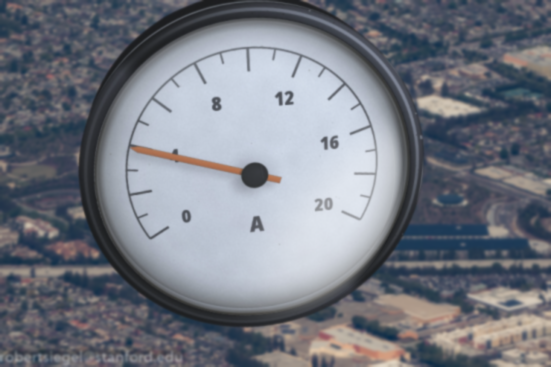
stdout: {"value": 4, "unit": "A"}
